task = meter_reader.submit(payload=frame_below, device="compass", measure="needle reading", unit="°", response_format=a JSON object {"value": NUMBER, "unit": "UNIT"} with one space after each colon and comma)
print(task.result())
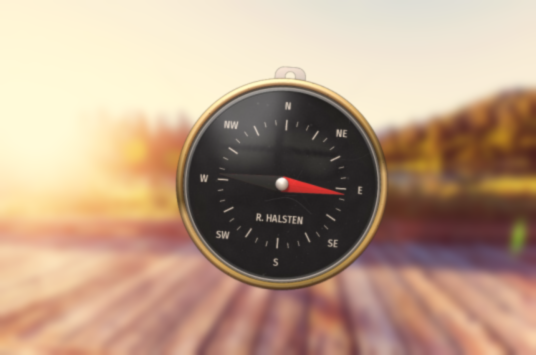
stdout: {"value": 95, "unit": "°"}
